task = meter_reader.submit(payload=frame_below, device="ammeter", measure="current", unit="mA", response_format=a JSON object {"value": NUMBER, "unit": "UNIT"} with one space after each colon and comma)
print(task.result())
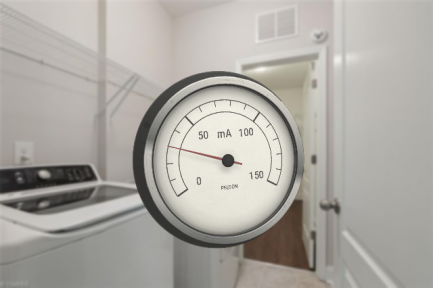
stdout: {"value": 30, "unit": "mA"}
